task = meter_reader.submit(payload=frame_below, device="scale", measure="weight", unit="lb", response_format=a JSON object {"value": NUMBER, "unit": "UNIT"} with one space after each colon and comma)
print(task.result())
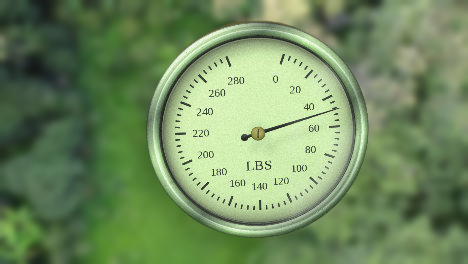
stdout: {"value": 48, "unit": "lb"}
